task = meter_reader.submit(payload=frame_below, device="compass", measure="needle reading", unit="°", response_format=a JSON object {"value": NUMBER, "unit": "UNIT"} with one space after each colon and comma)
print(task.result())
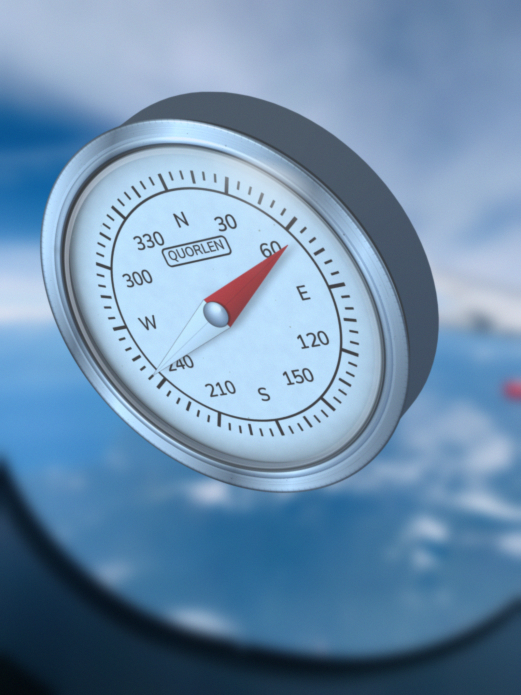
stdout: {"value": 65, "unit": "°"}
